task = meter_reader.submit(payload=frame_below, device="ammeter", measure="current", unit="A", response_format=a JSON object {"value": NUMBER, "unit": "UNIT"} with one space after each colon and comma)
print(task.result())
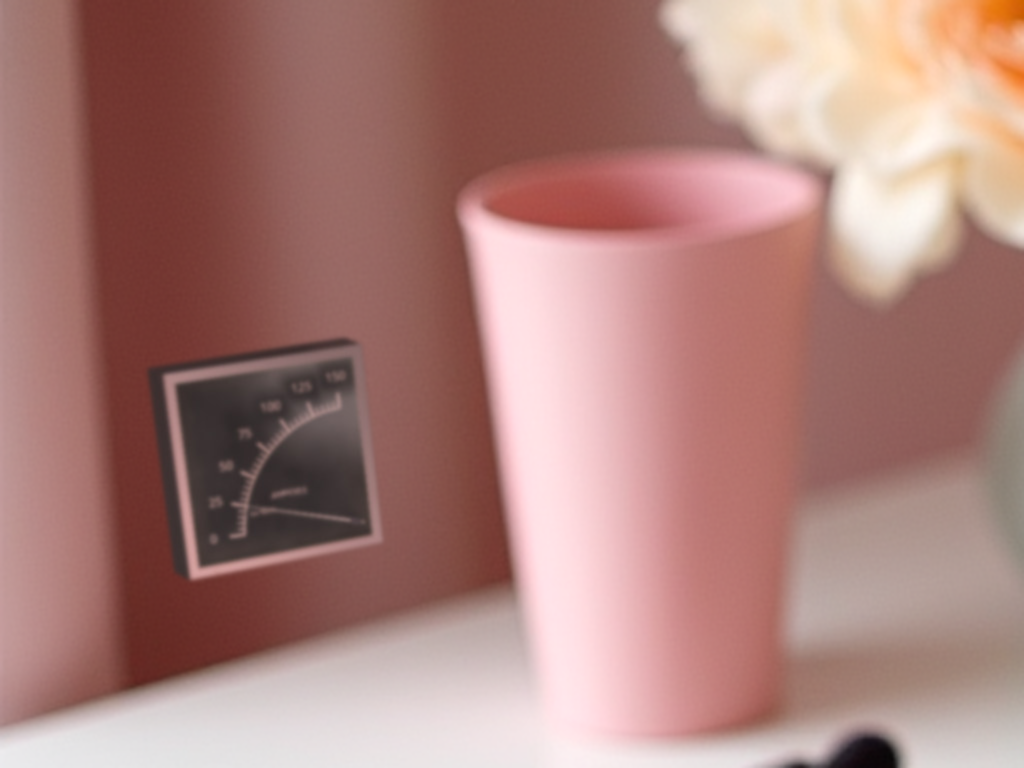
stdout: {"value": 25, "unit": "A"}
